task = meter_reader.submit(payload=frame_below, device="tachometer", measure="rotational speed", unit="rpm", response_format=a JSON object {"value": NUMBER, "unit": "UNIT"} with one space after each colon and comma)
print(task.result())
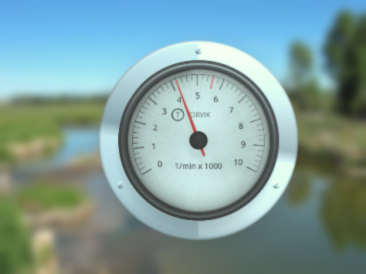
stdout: {"value": 4200, "unit": "rpm"}
